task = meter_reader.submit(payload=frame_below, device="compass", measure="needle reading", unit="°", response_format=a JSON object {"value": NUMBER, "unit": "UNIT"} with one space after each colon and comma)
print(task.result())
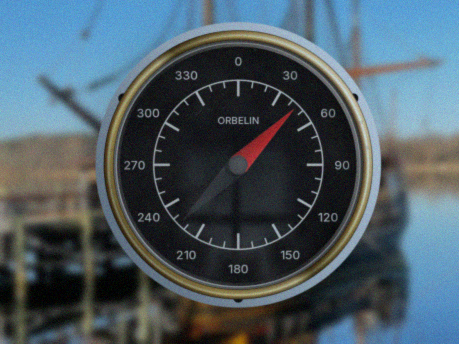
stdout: {"value": 45, "unit": "°"}
